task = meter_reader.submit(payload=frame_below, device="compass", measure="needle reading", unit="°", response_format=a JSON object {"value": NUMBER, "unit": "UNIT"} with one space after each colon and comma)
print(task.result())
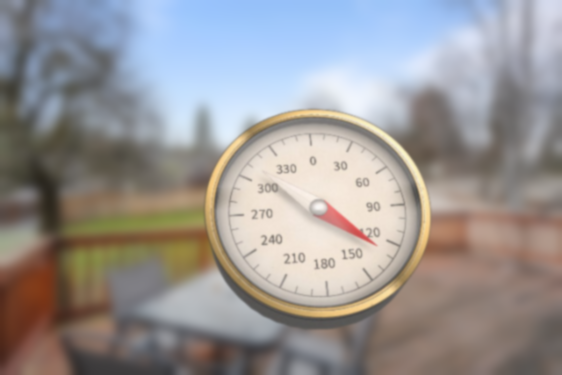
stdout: {"value": 130, "unit": "°"}
